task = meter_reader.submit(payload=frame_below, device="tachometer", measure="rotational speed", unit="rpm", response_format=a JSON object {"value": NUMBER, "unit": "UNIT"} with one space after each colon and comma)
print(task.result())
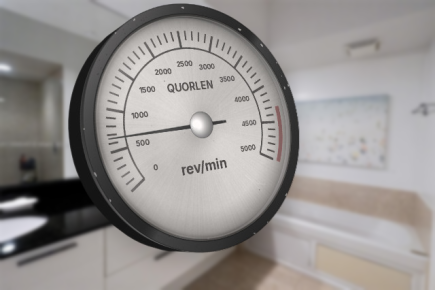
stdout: {"value": 650, "unit": "rpm"}
